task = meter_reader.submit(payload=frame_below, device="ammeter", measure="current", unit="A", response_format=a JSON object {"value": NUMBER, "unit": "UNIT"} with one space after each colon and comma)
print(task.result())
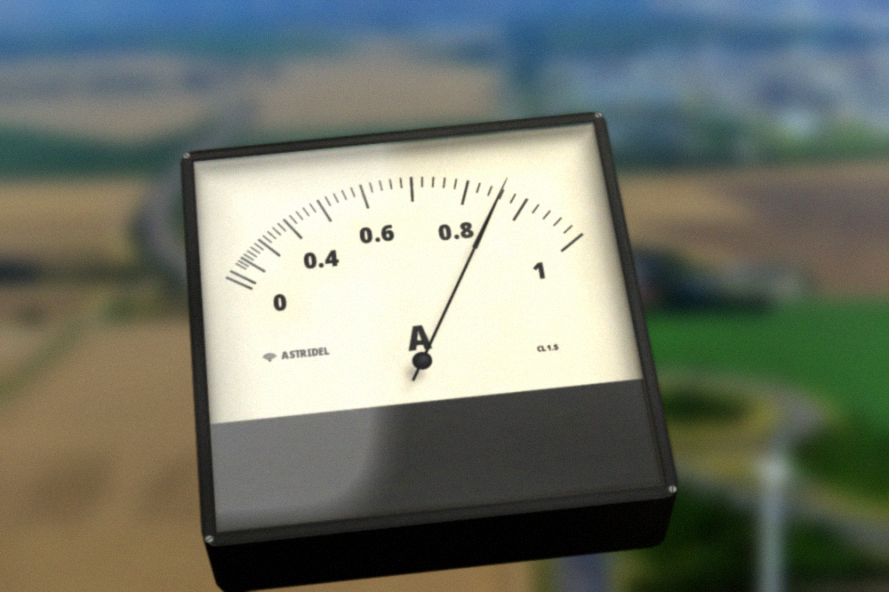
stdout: {"value": 0.86, "unit": "A"}
